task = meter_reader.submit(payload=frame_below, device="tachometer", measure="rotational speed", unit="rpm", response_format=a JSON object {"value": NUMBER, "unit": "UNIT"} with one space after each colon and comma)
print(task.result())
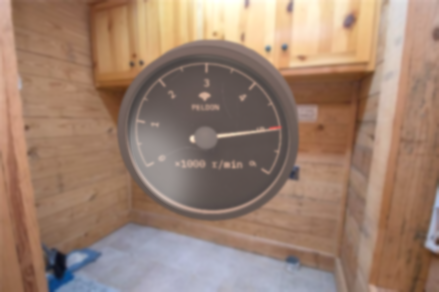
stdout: {"value": 5000, "unit": "rpm"}
